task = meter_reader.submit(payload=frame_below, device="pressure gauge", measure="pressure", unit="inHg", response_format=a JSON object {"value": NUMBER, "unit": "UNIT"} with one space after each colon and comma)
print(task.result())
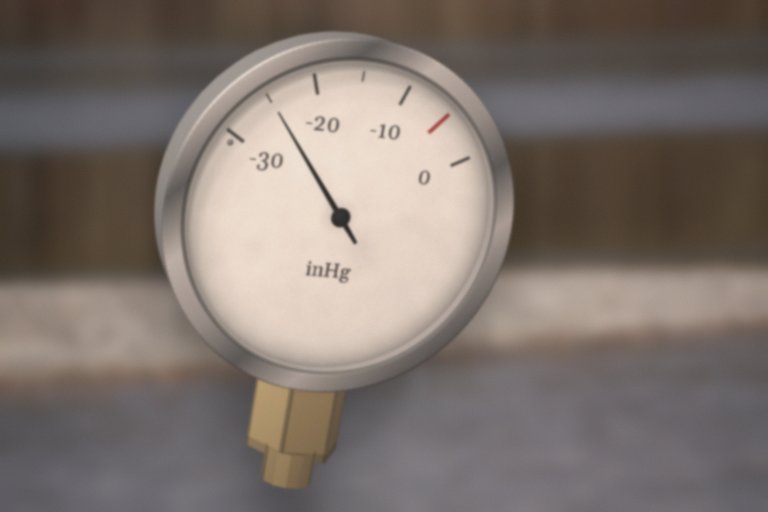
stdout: {"value": -25, "unit": "inHg"}
